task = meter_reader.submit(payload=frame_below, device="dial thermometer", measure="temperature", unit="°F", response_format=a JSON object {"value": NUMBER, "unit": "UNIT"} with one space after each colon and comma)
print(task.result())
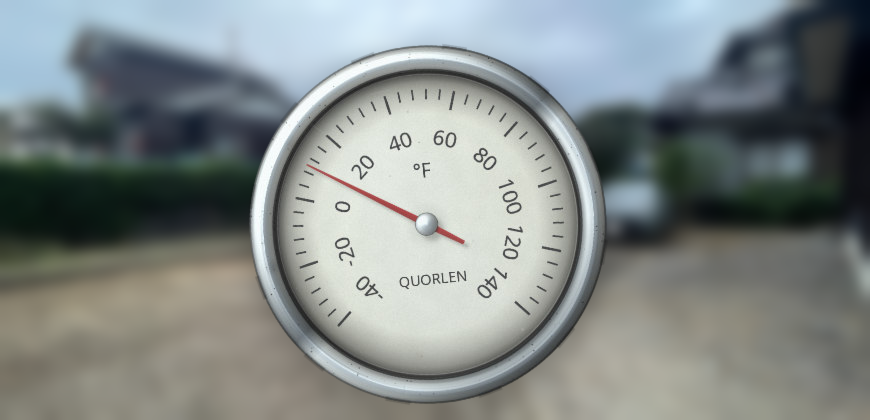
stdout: {"value": 10, "unit": "°F"}
